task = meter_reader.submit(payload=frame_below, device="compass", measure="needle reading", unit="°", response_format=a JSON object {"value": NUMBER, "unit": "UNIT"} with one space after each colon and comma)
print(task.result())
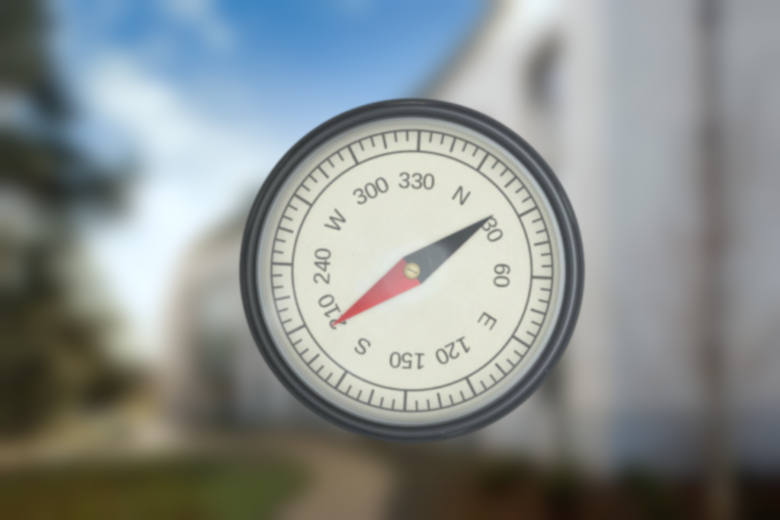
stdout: {"value": 202.5, "unit": "°"}
